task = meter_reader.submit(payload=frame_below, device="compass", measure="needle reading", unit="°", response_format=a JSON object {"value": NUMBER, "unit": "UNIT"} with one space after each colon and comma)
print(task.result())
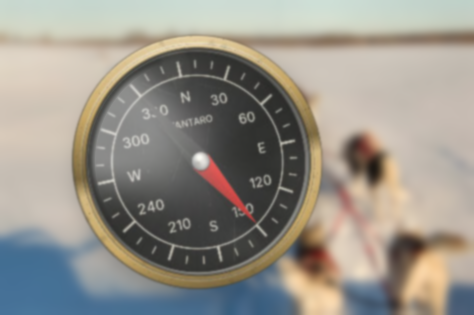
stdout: {"value": 150, "unit": "°"}
